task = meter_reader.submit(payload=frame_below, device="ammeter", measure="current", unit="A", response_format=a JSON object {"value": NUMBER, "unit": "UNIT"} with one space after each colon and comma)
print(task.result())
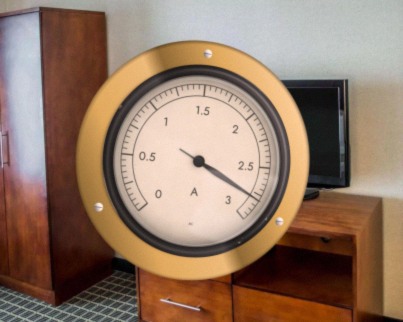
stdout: {"value": 2.8, "unit": "A"}
